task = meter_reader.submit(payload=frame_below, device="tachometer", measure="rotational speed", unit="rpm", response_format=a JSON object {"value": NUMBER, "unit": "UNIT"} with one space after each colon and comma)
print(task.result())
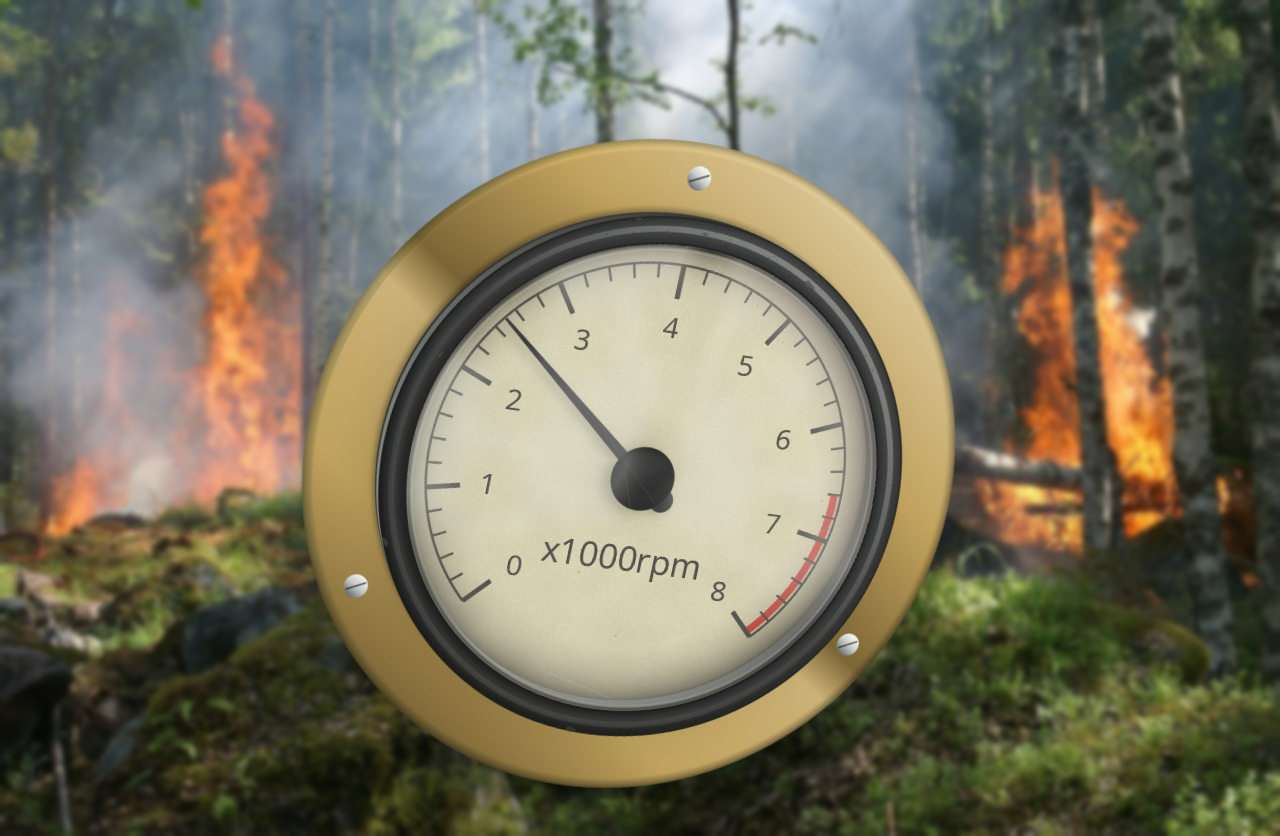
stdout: {"value": 2500, "unit": "rpm"}
